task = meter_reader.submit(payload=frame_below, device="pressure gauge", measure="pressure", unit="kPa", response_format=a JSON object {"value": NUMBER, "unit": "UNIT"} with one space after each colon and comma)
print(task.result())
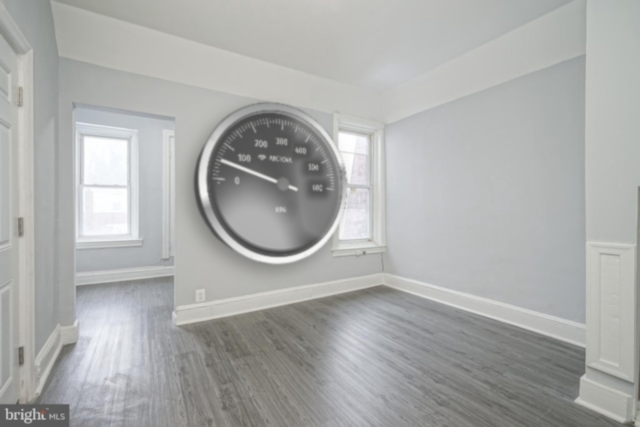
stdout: {"value": 50, "unit": "kPa"}
